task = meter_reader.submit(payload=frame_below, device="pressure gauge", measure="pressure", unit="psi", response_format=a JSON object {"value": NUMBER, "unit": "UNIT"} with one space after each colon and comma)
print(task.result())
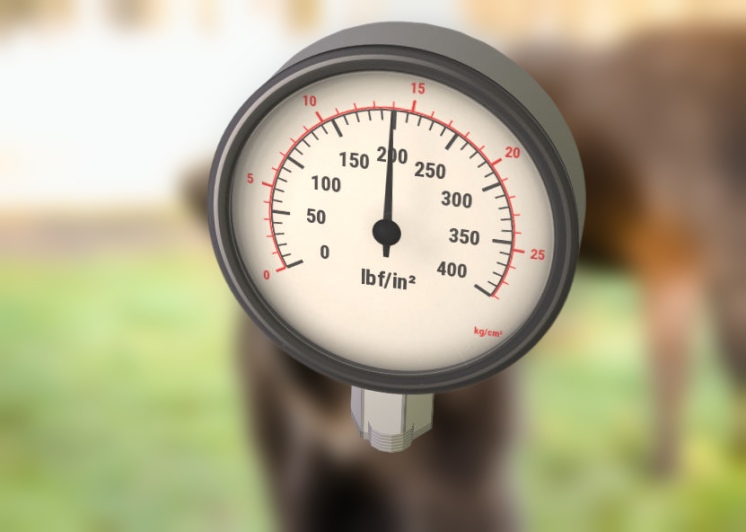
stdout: {"value": 200, "unit": "psi"}
